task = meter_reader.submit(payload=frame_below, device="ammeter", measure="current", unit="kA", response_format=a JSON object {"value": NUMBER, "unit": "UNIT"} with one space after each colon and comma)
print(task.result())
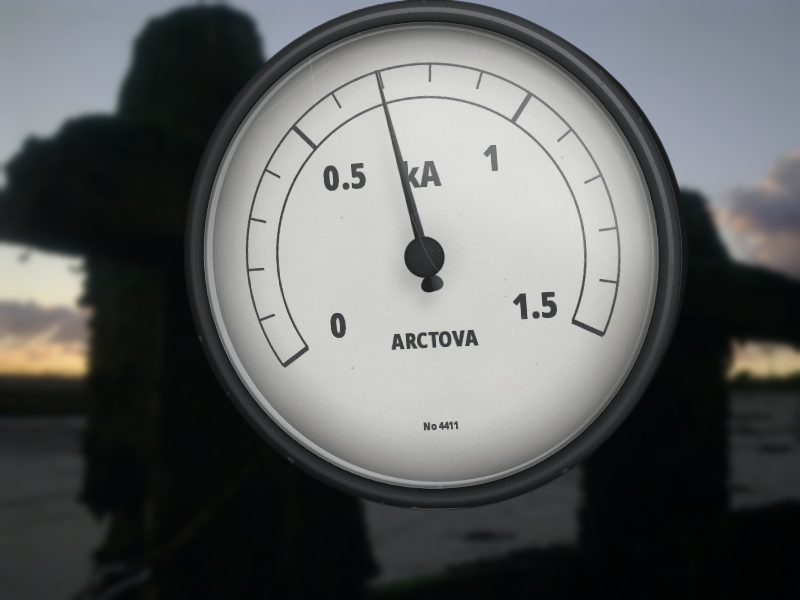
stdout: {"value": 0.7, "unit": "kA"}
